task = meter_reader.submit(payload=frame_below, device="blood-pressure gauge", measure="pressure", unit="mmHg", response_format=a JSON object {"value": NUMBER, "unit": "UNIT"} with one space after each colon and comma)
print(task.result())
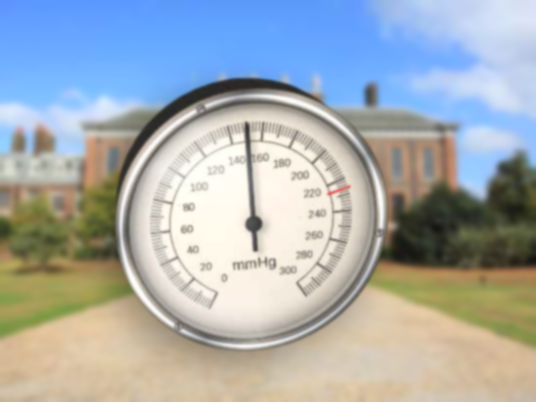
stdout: {"value": 150, "unit": "mmHg"}
